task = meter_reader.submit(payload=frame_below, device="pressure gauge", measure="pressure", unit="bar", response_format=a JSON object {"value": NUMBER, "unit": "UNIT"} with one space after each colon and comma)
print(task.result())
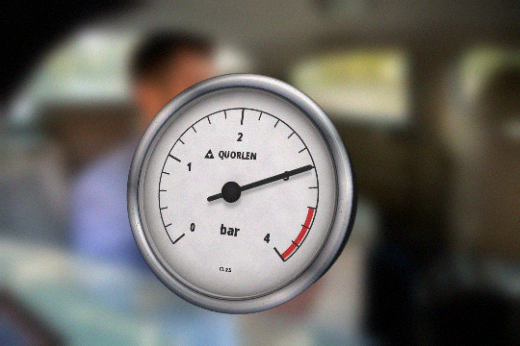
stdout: {"value": 3, "unit": "bar"}
